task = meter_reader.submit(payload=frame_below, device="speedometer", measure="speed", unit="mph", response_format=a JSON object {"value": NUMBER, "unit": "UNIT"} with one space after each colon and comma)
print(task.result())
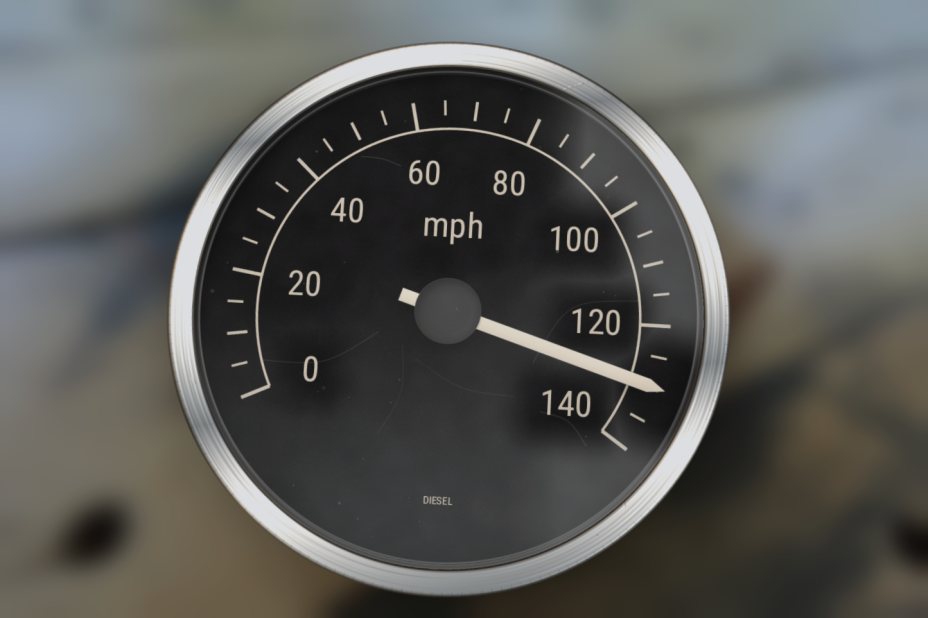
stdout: {"value": 130, "unit": "mph"}
